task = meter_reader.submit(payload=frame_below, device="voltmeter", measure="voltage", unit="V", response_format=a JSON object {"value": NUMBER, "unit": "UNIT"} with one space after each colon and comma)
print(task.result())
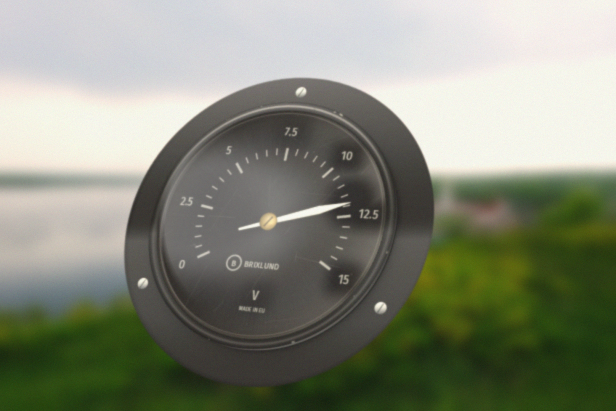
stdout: {"value": 12, "unit": "V"}
